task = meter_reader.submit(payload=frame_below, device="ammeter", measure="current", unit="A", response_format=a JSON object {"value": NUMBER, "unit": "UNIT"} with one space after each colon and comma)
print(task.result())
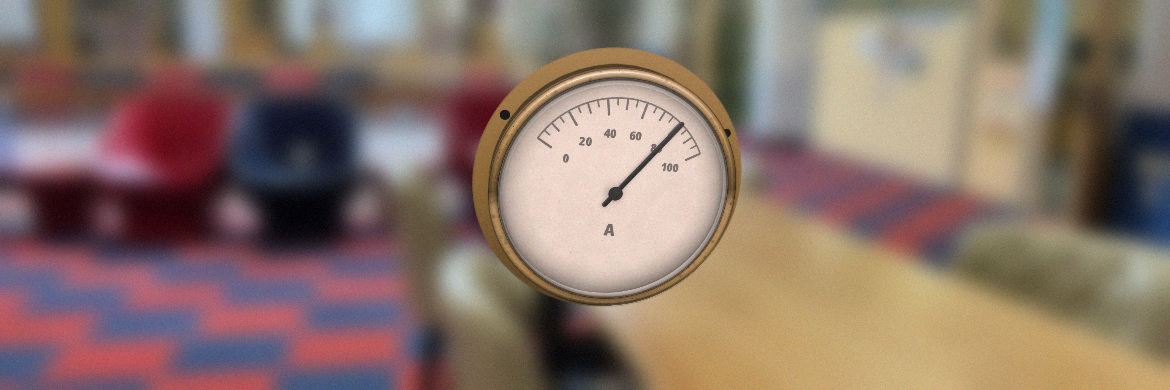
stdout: {"value": 80, "unit": "A"}
